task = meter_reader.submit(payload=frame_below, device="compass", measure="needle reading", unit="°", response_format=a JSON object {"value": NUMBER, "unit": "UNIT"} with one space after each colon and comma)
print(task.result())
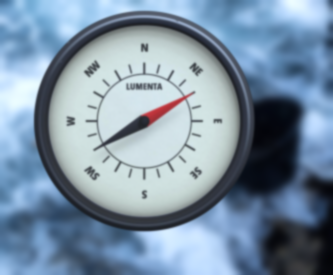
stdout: {"value": 60, "unit": "°"}
